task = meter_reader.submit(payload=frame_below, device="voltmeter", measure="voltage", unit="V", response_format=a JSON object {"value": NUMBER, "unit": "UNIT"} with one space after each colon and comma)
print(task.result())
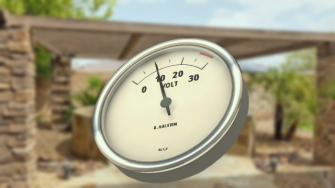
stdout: {"value": 10, "unit": "V"}
